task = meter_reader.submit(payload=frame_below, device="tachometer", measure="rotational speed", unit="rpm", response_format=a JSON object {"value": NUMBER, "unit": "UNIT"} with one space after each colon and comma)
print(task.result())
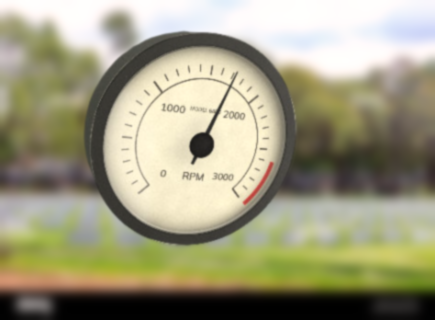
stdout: {"value": 1700, "unit": "rpm"}
